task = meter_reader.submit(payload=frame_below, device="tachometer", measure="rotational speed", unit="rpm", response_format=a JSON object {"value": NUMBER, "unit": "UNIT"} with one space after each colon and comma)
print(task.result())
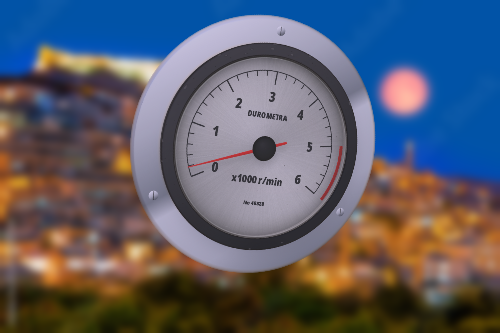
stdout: {"value": 200, "unit": "rpm"}
